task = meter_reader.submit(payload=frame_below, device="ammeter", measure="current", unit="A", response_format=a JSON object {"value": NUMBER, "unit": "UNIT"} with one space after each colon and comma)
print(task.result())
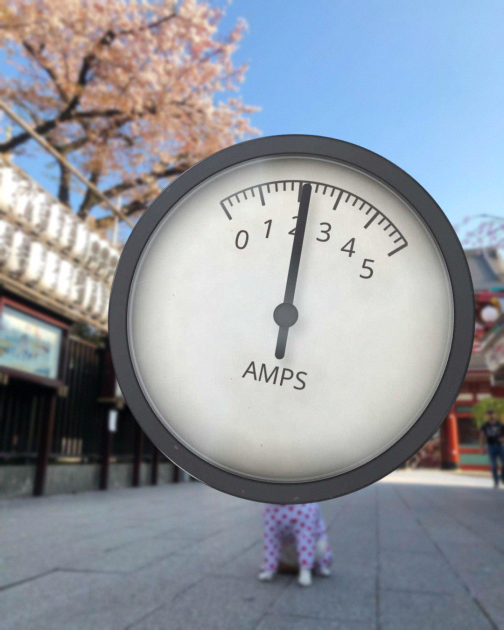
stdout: {"value": 2.2, "unit": "A"}
